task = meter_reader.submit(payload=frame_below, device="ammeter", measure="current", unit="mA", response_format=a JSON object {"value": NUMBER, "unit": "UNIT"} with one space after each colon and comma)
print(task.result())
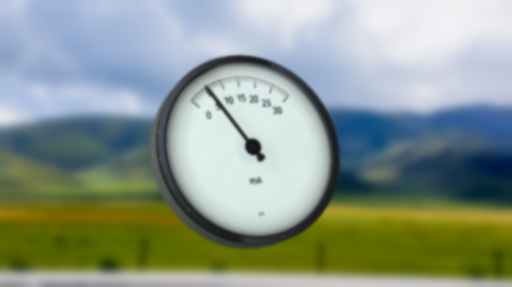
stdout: {"value": 5, "unit": "mA"}
